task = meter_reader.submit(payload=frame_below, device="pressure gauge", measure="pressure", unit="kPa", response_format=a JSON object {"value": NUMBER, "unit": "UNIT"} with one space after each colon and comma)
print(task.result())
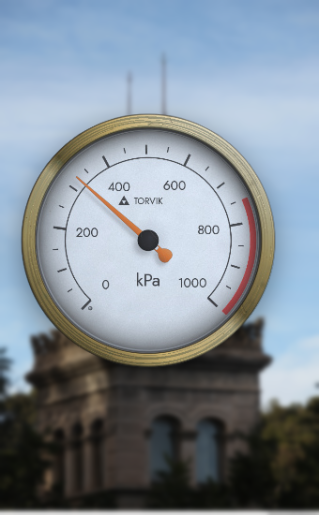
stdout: {"value": 325, "unit": "kPa"}
